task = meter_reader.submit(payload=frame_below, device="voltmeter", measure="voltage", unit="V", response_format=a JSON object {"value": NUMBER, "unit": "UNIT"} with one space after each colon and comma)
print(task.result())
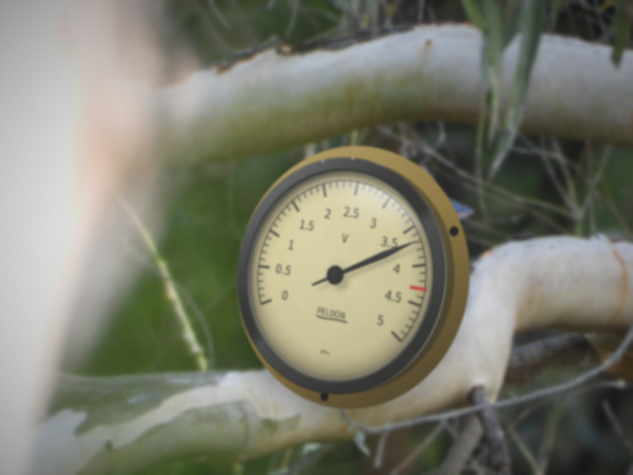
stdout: {"value": 3.7, "unit": "V"}
